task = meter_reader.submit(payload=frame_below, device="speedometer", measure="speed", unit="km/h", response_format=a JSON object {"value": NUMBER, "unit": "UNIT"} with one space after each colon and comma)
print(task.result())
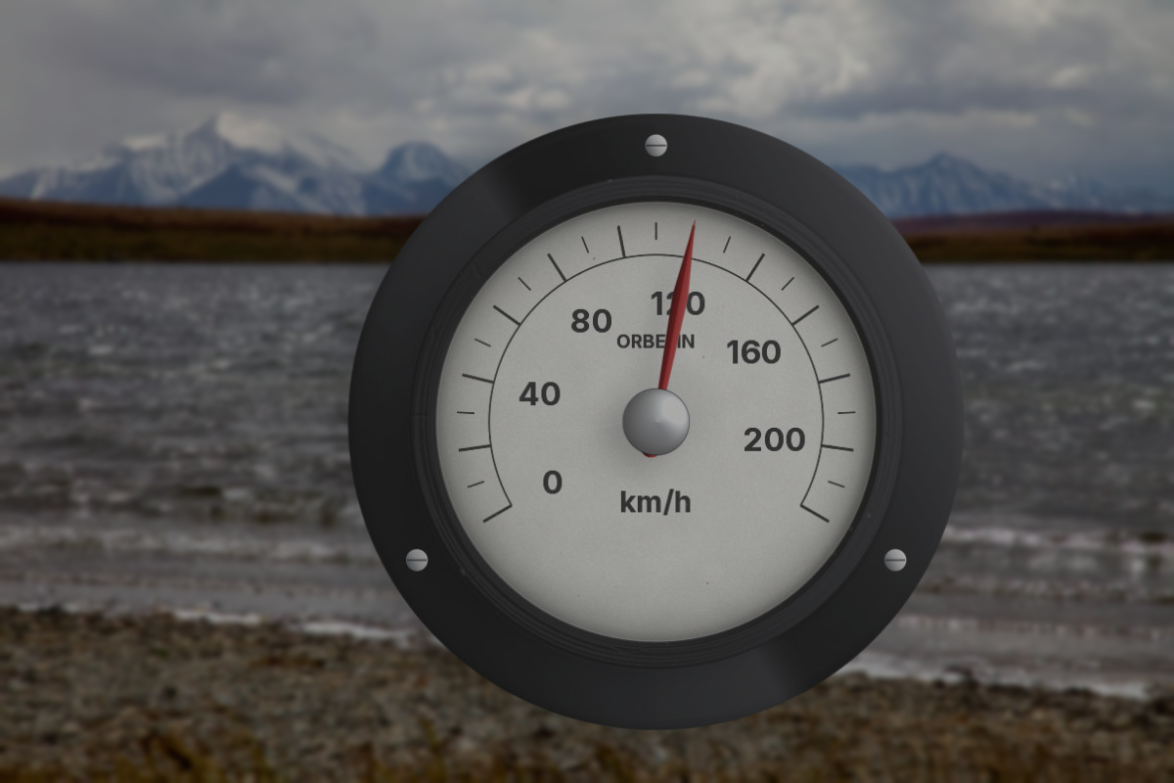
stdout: {"value": 120, "unit": "km/h"}
